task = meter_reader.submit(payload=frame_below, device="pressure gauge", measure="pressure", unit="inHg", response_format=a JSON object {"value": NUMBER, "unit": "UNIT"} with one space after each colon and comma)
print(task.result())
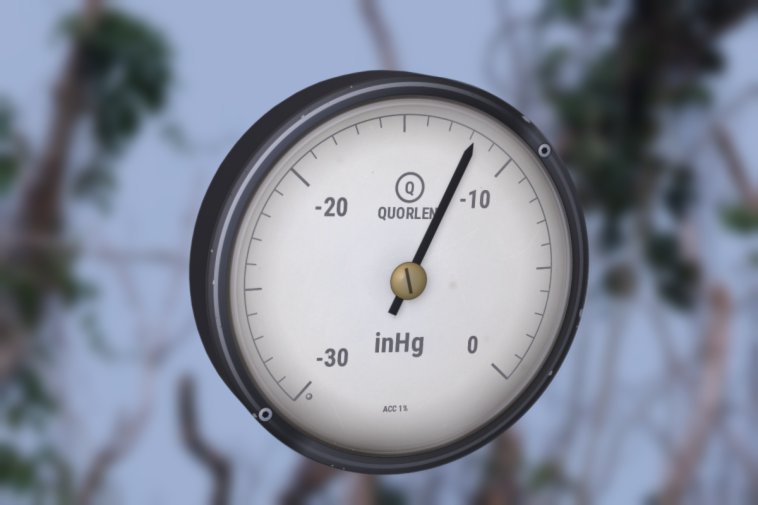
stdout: {"value": -12, "unit": "inHg"}
